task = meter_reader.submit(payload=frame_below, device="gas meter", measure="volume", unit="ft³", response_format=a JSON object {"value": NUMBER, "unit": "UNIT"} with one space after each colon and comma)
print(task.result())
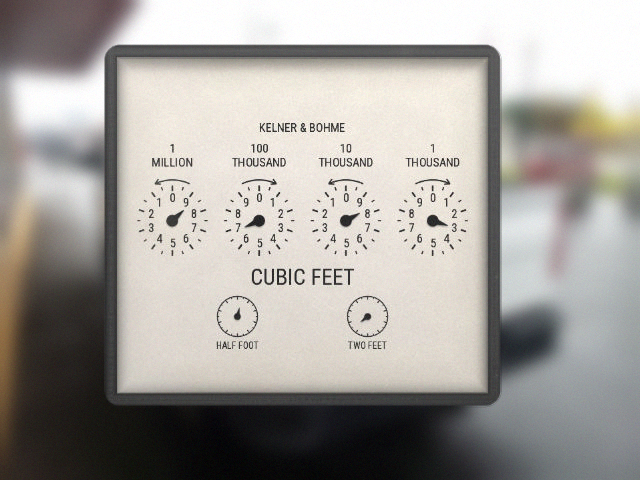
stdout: {"value": 868300, "unit": "ft³"}
